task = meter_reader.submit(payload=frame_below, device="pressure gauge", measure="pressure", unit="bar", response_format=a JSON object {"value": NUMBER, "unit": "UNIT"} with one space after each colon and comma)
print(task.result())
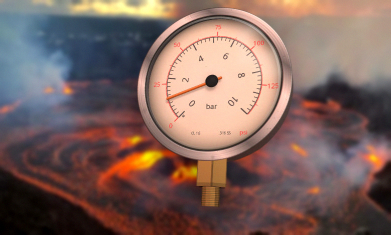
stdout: {"value": 1, "unit": "bar"}
